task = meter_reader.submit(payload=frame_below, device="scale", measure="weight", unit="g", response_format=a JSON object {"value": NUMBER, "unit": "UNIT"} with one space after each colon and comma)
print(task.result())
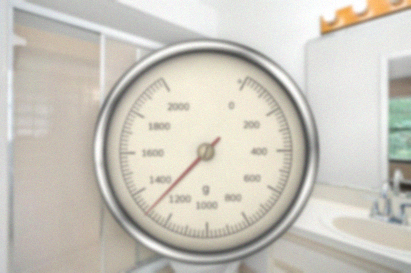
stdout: {"value": 1300, "unit": "g"}
